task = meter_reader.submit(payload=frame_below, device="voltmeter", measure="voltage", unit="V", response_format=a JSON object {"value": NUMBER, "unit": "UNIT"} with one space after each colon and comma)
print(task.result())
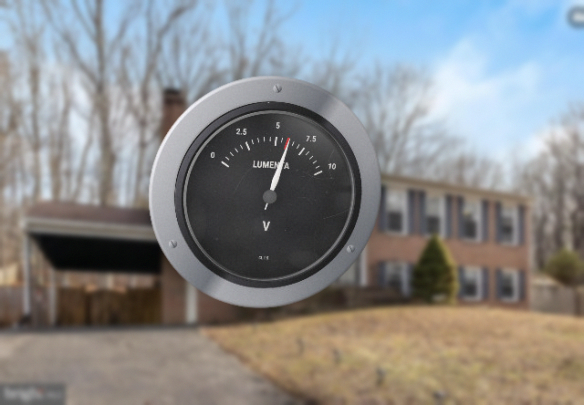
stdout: {"value": 6, "unit": "V"}
